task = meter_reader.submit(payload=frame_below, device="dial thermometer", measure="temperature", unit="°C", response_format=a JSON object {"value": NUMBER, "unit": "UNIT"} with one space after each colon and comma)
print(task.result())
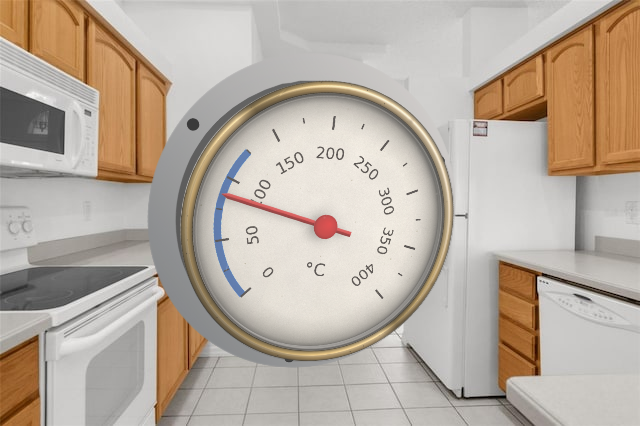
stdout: {"value": 87.5, "unit": "°C"}
